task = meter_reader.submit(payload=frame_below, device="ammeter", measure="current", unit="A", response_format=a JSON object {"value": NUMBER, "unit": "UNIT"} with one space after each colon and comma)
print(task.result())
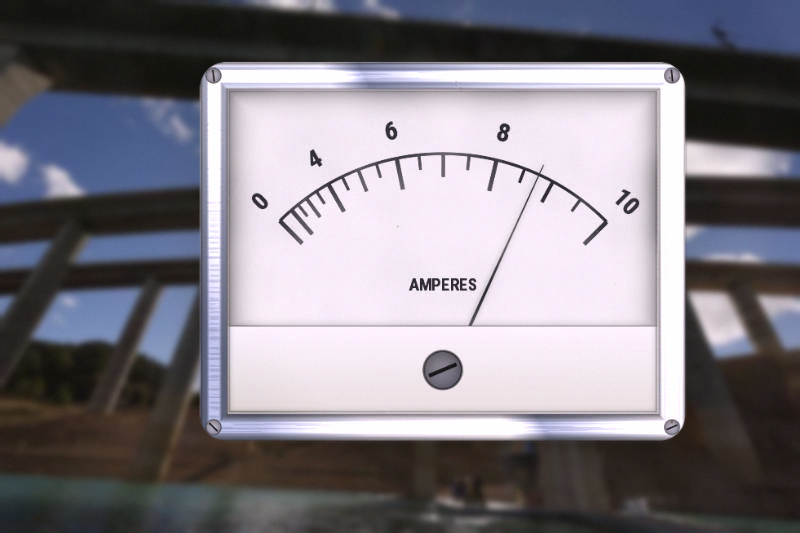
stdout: {"value": 8.75, "unit": "A"}
